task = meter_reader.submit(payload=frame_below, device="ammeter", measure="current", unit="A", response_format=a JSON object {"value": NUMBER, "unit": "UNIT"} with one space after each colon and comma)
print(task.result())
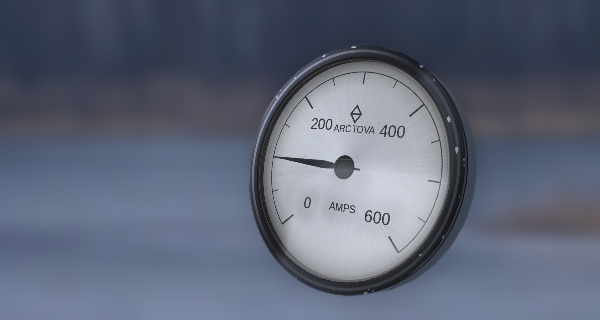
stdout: {"value": 100, "unit": "A"}
